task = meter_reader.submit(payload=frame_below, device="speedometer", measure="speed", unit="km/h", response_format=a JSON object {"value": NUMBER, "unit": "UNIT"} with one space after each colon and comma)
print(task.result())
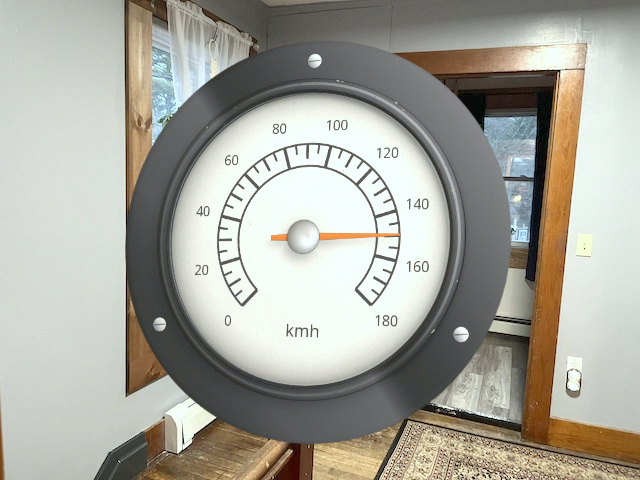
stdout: {"value": 150, "unit": "km/h"}
